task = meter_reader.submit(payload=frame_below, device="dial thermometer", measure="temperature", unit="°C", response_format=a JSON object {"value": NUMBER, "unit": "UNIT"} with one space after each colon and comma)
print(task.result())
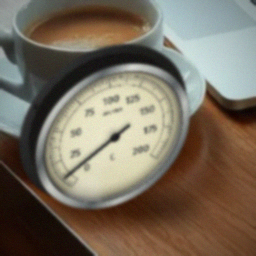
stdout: {"value": 12.5, "unit": "°C"}
